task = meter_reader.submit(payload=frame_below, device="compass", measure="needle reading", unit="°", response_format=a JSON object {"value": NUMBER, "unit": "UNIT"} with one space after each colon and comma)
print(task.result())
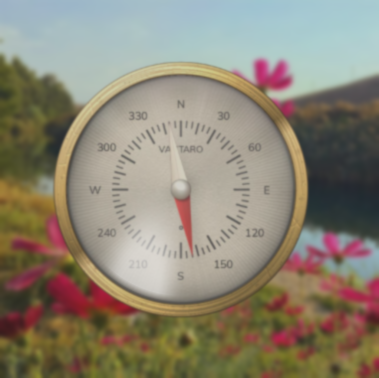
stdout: {"value": 170, "unit": "°"}
